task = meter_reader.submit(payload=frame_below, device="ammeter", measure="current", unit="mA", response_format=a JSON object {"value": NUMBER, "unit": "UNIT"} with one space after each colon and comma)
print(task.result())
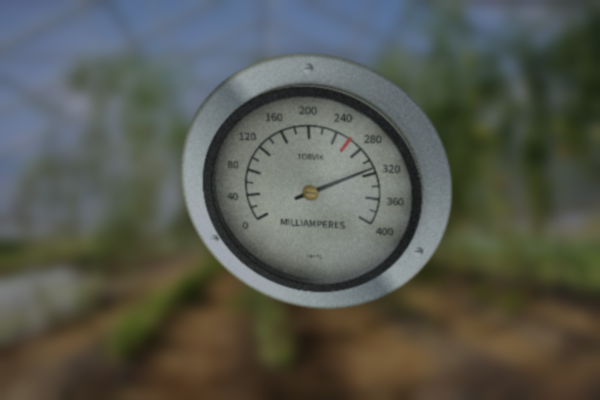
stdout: {"value": 310, "unit": "mA"}
